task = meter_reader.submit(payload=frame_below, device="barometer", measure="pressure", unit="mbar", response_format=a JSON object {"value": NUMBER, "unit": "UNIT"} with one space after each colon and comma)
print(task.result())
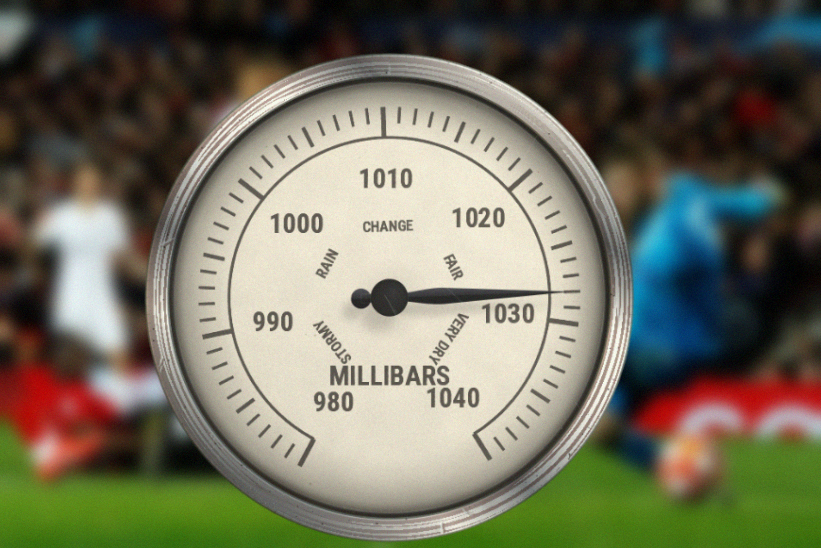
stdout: {"value": 1028, "unit": "mbar"}
